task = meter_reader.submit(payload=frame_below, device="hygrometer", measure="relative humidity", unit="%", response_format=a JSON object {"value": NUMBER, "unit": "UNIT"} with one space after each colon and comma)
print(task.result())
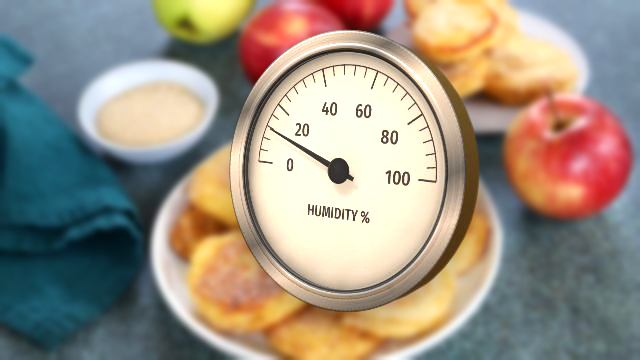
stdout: {"value": 12, "unit": "%"}
